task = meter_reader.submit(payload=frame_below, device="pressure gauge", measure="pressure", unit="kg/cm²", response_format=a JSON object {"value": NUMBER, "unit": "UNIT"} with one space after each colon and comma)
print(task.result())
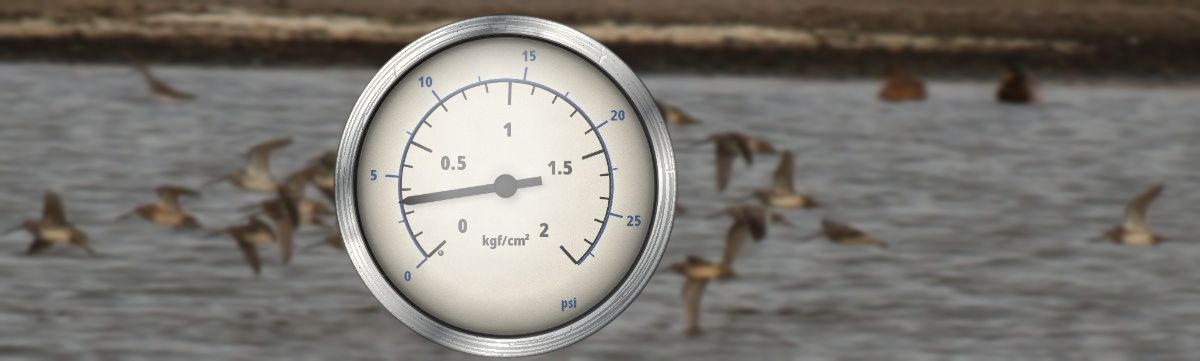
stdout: {"value": 0.25, "unit": "kg/cm²"}
